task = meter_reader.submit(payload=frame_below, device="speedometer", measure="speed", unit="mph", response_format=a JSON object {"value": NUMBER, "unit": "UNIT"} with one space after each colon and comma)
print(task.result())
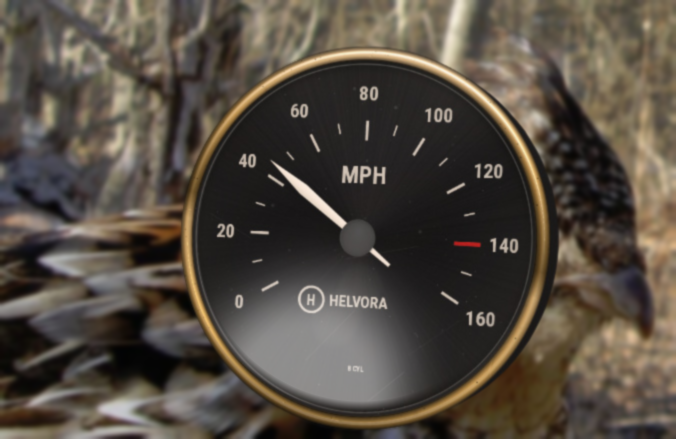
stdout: {"value": 45, "unit": "mph"}
